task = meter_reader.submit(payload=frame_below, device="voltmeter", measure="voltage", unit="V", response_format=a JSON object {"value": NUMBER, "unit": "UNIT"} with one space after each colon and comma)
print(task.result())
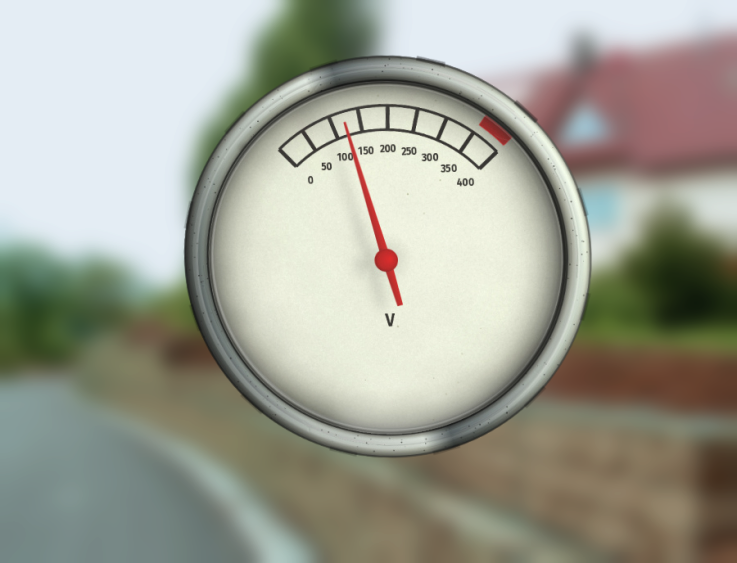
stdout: {"value": 125, "unit": "V"}
